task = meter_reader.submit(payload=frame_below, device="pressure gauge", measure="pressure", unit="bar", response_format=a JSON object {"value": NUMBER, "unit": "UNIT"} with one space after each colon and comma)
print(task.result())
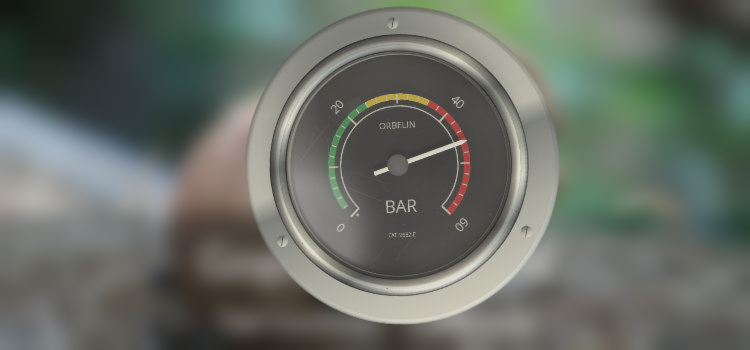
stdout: {"value": 46, "unit": "bar"}
